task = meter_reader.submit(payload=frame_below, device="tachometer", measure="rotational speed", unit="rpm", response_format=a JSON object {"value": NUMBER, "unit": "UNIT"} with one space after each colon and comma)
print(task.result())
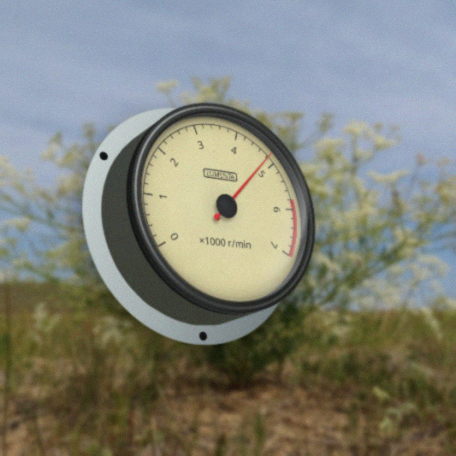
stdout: {"value": 4800, "unit": "rpm"}
